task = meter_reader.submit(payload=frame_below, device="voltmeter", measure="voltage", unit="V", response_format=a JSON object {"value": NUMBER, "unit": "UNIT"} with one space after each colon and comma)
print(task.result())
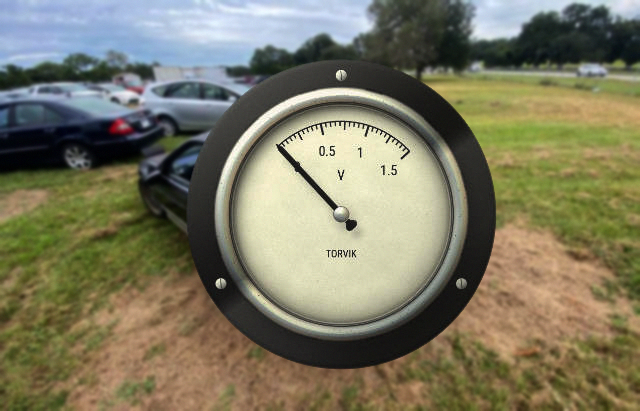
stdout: {"value": 0, "unit": "V"}
